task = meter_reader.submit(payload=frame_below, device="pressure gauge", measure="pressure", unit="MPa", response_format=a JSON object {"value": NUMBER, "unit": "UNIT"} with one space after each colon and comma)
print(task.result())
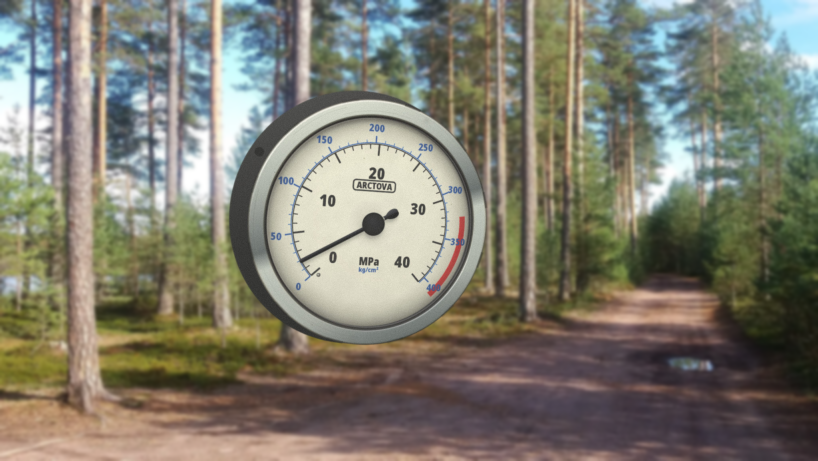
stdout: {"value": 2, "unit": "MPa"}
